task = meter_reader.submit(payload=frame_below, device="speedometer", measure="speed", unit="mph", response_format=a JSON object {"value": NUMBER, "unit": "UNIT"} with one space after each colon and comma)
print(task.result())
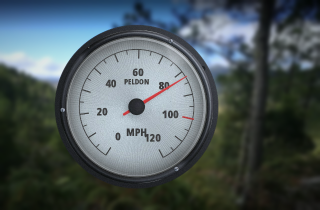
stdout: {"value": 82.5, "unit": "mph"}
